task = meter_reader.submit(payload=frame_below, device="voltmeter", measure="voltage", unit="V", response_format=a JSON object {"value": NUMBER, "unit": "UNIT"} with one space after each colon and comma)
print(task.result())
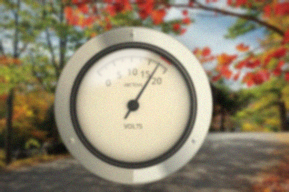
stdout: {"value": 17.5, "unit": "V"}
